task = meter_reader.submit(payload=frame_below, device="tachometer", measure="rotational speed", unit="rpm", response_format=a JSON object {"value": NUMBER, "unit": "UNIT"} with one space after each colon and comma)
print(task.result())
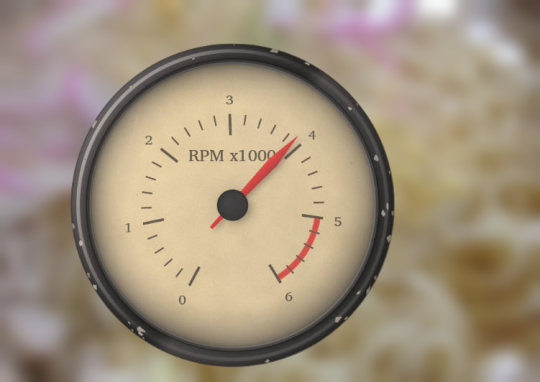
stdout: {"value": 3900, "unit": "rpm"}
